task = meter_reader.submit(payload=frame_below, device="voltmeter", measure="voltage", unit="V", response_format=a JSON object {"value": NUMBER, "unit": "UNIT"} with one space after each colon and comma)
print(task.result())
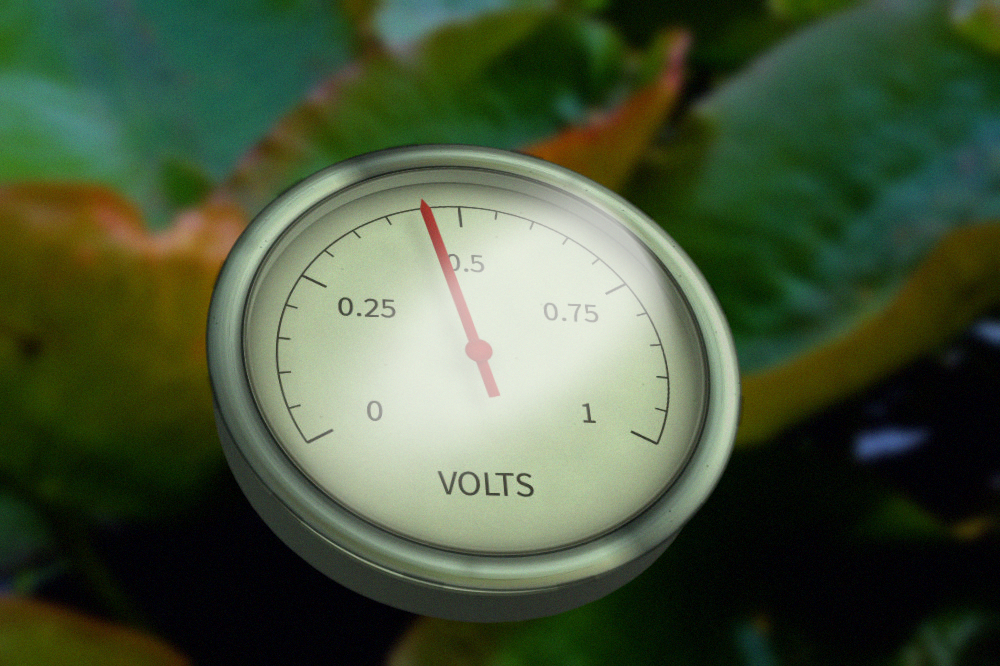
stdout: {"value": 0.45, "unit": "V"}
